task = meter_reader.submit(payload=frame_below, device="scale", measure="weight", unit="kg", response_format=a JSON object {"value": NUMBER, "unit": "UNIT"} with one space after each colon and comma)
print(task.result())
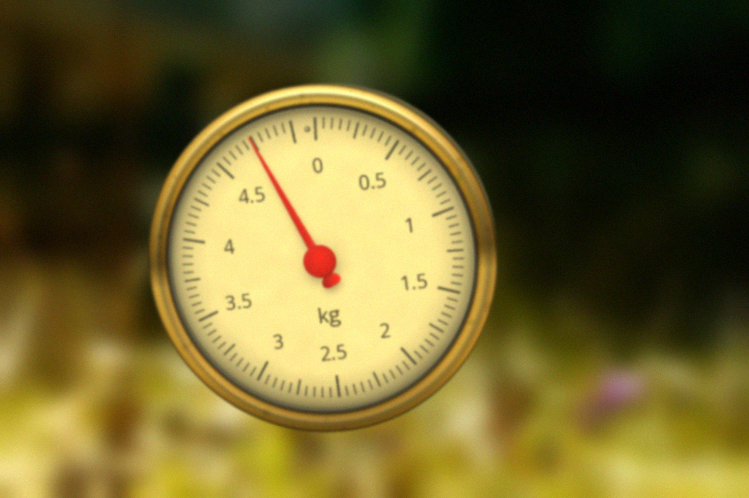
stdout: {"value": 4.75, "unit": "kg"}
